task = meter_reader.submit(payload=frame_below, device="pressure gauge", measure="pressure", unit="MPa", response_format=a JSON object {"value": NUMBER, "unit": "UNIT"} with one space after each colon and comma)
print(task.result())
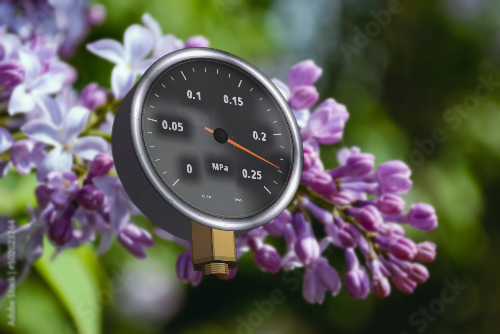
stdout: {"value": 0.23, "unit": "MPa"}
